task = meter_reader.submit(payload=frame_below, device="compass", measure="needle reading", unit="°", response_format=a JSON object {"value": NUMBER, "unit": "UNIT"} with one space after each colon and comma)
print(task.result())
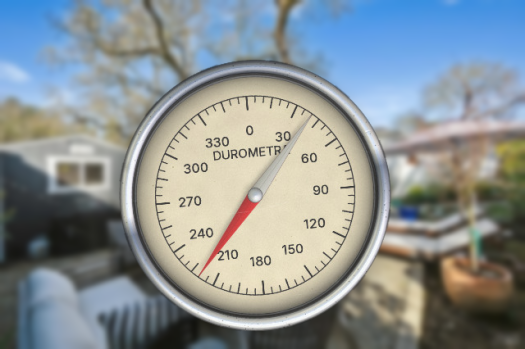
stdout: {"value": 220, "unit": "°"}
